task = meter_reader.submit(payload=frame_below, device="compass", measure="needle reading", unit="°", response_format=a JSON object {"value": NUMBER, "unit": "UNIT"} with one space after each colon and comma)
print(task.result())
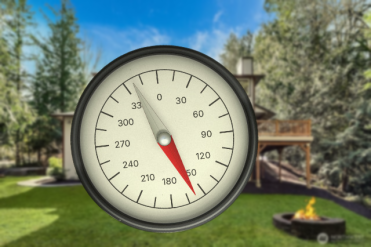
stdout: {"value": 157.5, "unit": "°"}
